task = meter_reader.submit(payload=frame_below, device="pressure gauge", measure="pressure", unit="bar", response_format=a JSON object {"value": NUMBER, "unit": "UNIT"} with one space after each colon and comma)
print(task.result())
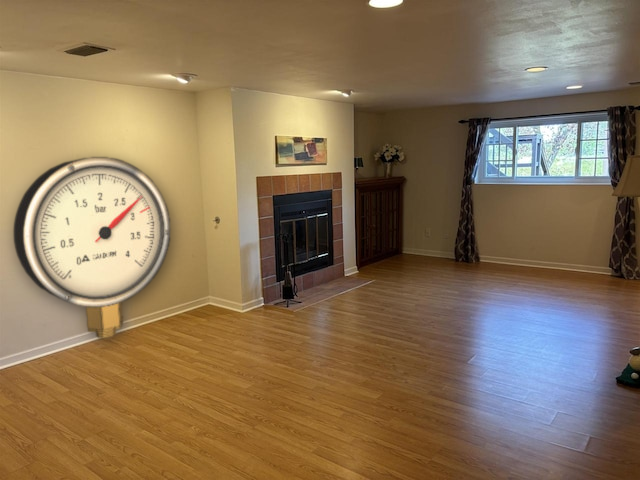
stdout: {"value": 2.75, "unit": "bar"}
